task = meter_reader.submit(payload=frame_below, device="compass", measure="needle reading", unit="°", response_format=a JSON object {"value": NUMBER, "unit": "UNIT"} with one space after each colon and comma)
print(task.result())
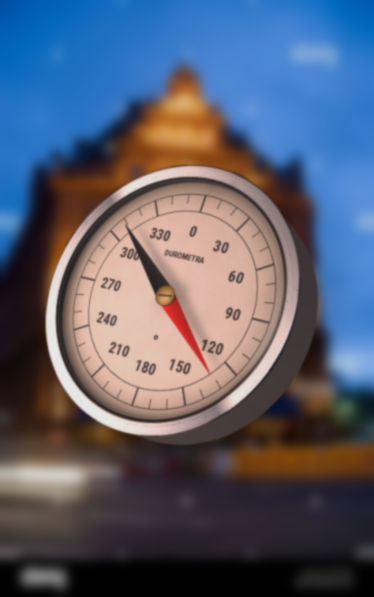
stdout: {"value": 130, "unit": "°"}
